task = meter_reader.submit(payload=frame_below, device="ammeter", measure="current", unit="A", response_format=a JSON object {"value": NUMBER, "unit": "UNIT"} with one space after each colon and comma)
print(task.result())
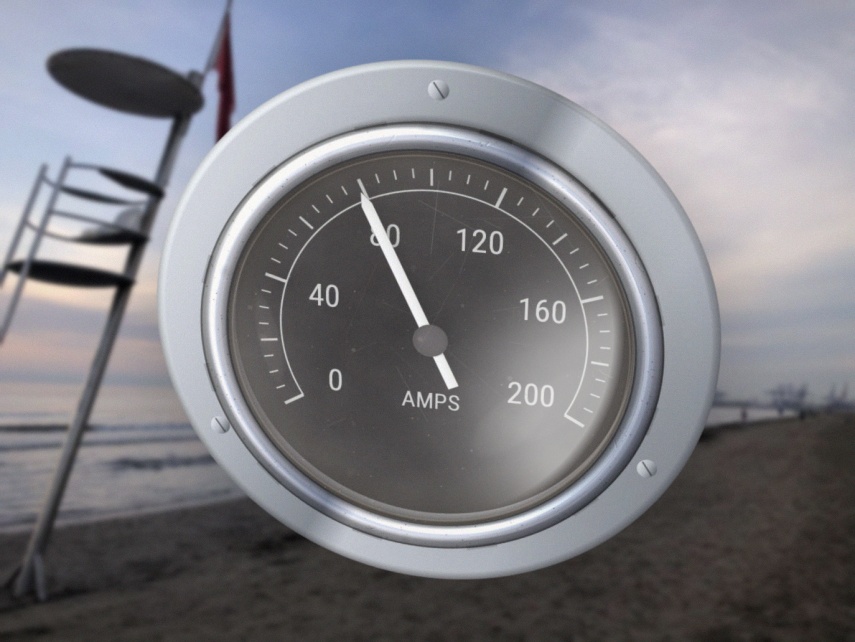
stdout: {"value": 80, "unit": "A"}
